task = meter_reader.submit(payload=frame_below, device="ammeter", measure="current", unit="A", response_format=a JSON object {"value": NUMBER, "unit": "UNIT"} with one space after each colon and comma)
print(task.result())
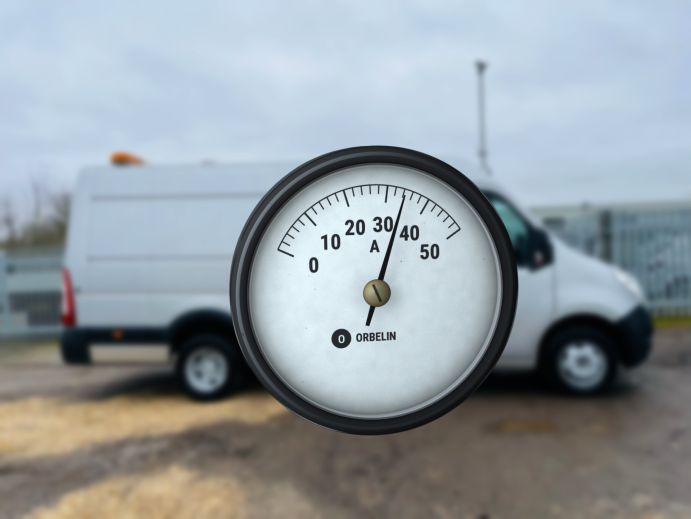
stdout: {"value": 34, "unit": "A"}
